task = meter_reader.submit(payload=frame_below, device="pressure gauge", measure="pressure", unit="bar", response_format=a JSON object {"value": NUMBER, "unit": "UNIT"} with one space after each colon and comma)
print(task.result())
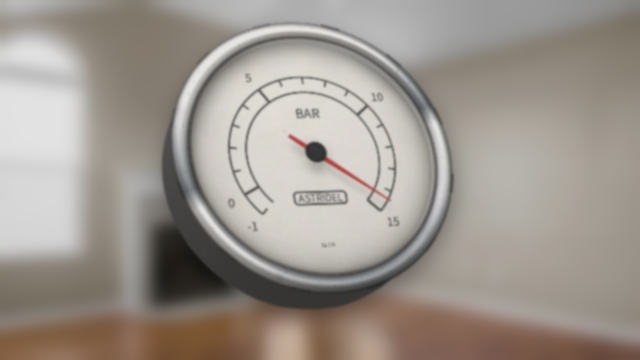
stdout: {"value": 14.5, "unit": "bar"}
